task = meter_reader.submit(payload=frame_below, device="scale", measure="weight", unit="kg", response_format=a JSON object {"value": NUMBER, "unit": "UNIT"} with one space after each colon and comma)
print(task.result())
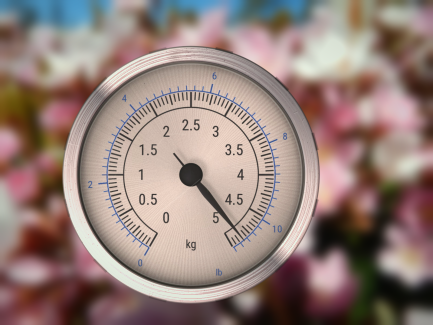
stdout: {"value": 4.85, "unit": "kg"}
